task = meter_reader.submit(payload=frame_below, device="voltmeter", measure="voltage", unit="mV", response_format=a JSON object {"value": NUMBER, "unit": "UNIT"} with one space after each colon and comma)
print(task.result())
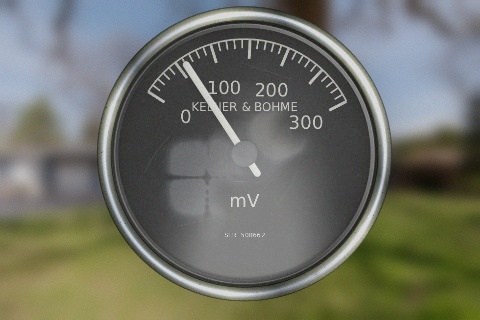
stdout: {"value": 60, "unit": "mV"}
